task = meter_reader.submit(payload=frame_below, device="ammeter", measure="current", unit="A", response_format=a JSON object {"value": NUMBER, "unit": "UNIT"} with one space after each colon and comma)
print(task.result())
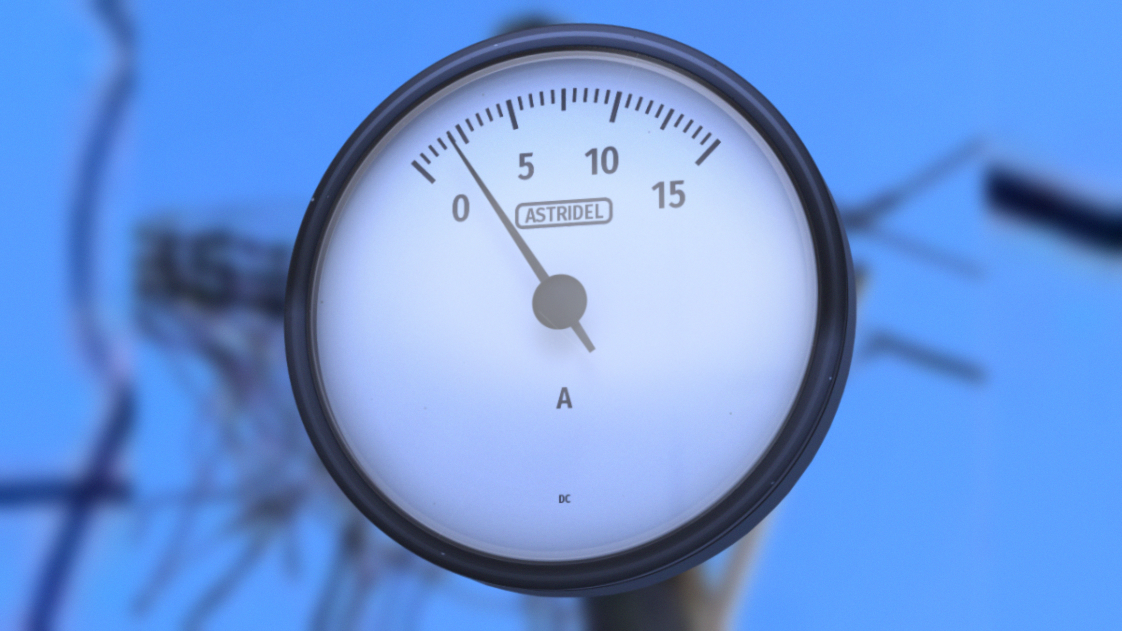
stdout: {"value": 2, "unit": "A"}
